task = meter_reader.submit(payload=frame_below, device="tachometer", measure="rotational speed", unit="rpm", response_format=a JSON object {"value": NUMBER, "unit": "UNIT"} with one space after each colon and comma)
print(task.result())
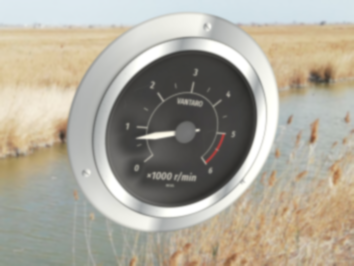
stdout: {"value": 750, "unit": "rpm"}
